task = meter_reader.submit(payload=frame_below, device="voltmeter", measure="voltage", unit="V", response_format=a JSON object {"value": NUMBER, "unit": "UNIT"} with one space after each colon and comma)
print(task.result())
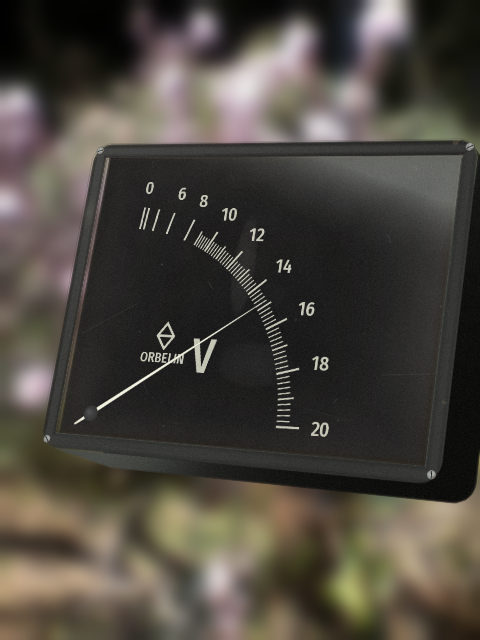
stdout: {"value": 15, "unit": "V"}
